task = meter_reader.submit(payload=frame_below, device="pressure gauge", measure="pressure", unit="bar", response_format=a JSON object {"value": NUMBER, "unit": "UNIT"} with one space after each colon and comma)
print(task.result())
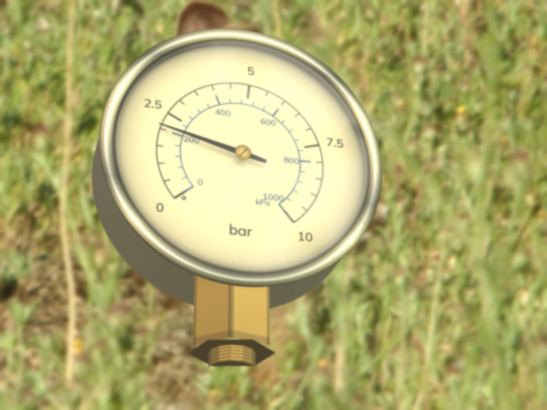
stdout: {"value": 2, "unit": "bar"}
